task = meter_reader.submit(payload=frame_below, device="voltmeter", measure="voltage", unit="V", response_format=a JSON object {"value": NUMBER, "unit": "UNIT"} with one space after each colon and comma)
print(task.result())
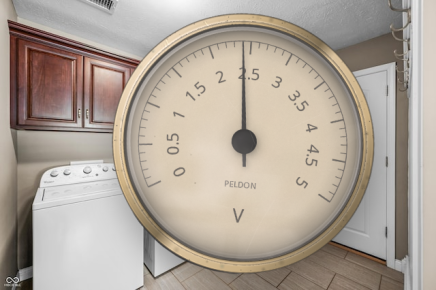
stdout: {"value": 2.4, "unit": "V"}
